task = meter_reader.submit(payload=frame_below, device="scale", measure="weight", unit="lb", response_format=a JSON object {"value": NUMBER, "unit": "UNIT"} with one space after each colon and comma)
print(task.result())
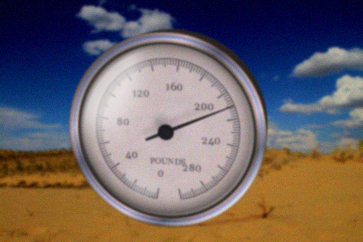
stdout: {"value": 210, "unit": "lb"}
